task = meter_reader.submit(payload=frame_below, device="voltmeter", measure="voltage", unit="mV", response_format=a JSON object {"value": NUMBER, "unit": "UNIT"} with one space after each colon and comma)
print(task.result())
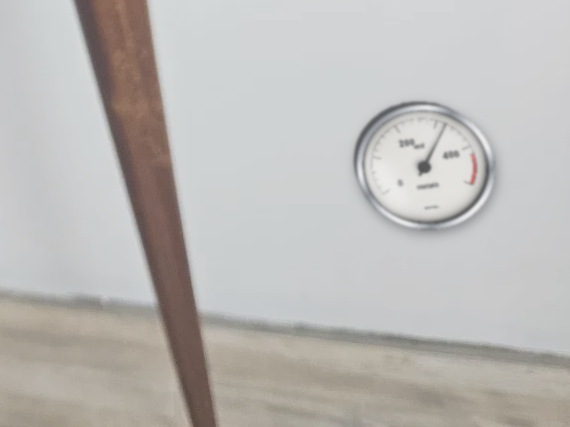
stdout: {"value": 320, "unit": "mV"}
